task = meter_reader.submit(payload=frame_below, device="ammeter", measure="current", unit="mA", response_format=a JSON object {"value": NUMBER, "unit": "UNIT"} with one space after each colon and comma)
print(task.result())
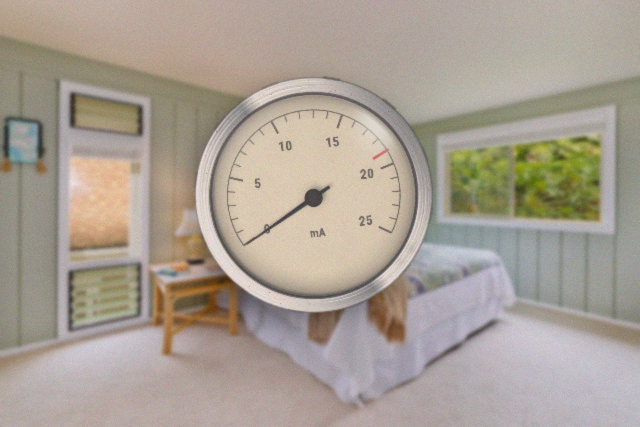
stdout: {"value": 0, "unit": "mA"}
